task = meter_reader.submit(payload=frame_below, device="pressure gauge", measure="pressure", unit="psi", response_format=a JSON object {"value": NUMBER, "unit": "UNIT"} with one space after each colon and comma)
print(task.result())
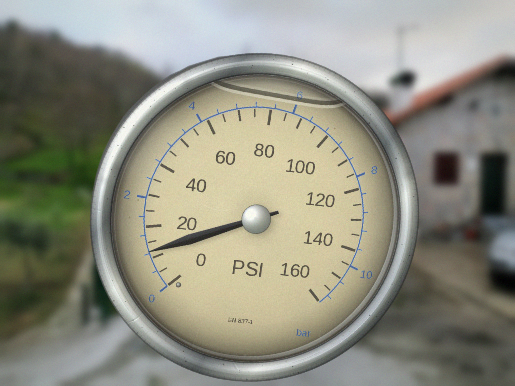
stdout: {"value": 12.5, "unit": "psi"}
